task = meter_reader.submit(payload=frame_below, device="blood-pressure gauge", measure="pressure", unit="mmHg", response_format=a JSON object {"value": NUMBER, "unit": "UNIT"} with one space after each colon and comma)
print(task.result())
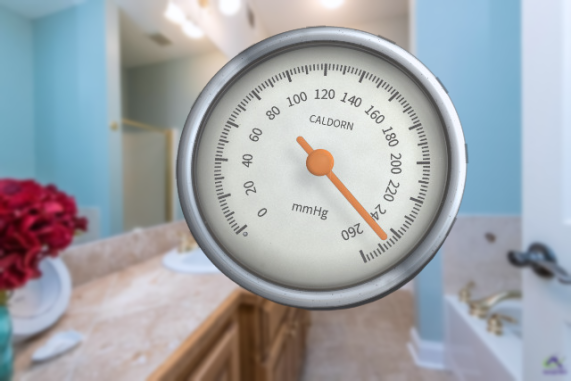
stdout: {"value": 246, "unit": "mmHg"}
